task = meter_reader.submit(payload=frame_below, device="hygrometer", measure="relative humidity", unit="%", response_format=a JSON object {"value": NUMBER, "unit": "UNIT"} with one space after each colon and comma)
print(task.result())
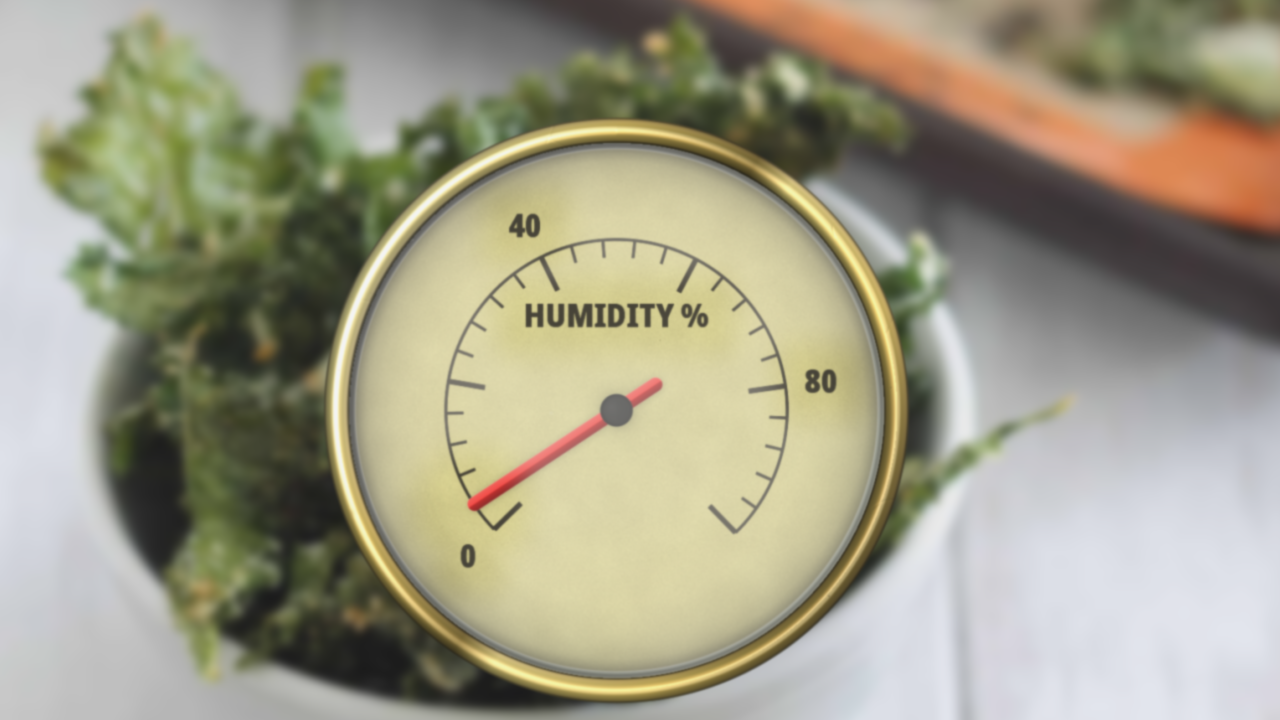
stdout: {"value": 4, "unit": "%"}
